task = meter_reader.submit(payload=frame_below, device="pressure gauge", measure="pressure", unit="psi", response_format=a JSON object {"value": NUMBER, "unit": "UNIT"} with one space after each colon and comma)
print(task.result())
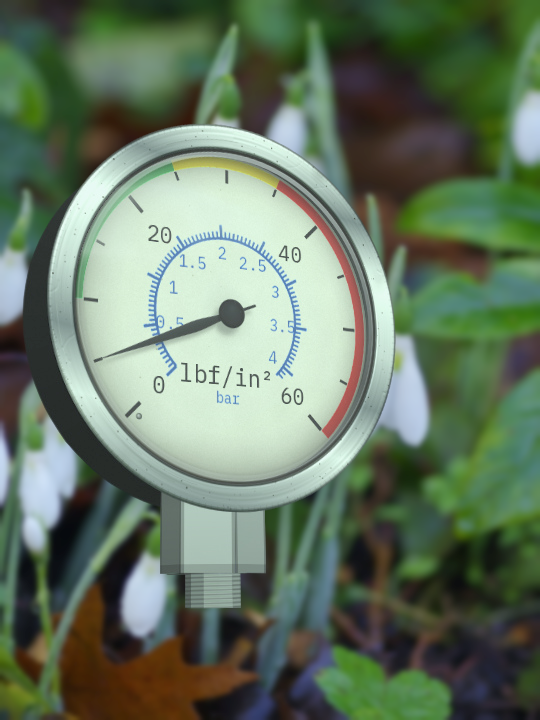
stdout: {"value": 5, "unit": "psi"}
